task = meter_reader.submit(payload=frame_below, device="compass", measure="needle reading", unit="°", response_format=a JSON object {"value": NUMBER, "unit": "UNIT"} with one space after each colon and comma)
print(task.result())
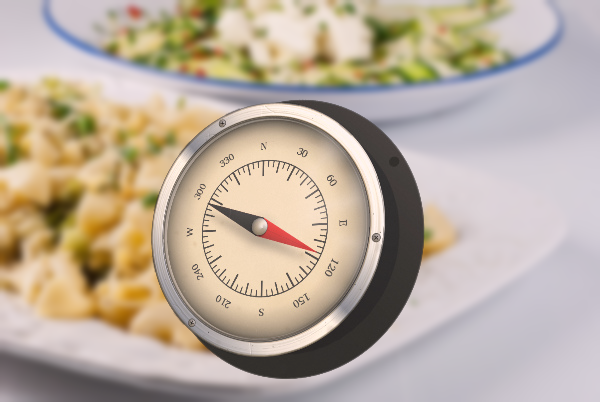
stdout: {"value": 115, "unit": "°"}
